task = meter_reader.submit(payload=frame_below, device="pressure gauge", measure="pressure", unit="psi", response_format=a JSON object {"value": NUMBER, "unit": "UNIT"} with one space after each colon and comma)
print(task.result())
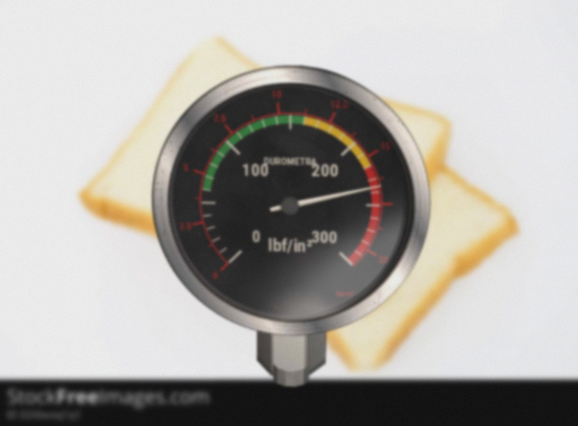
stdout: {"value": 235, "unit": "psi"}
